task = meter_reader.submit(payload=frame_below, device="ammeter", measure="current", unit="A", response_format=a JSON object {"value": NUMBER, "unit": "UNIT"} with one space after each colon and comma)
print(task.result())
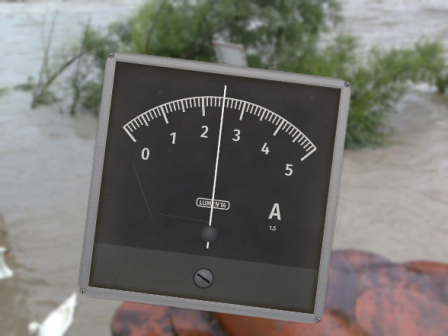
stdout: {"value": 2.5, "unit": "A"}
